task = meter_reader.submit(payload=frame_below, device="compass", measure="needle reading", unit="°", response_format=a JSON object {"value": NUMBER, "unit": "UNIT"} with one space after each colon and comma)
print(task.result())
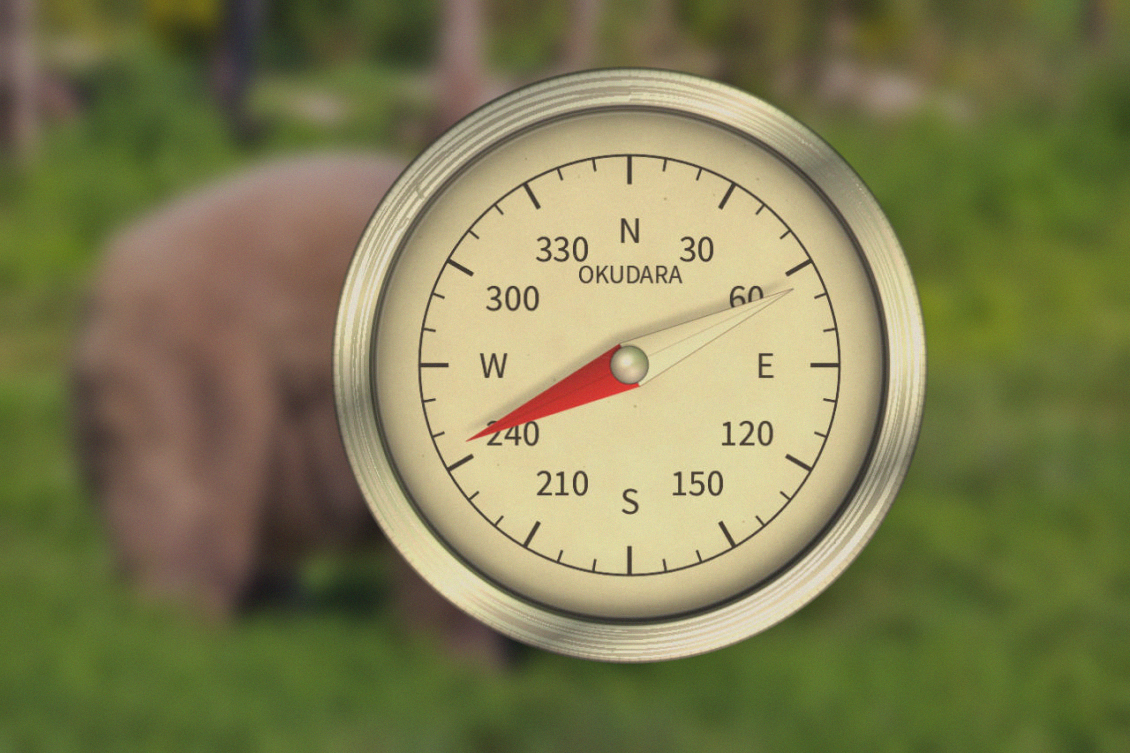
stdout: {"value": 245, "unit": "°"}
